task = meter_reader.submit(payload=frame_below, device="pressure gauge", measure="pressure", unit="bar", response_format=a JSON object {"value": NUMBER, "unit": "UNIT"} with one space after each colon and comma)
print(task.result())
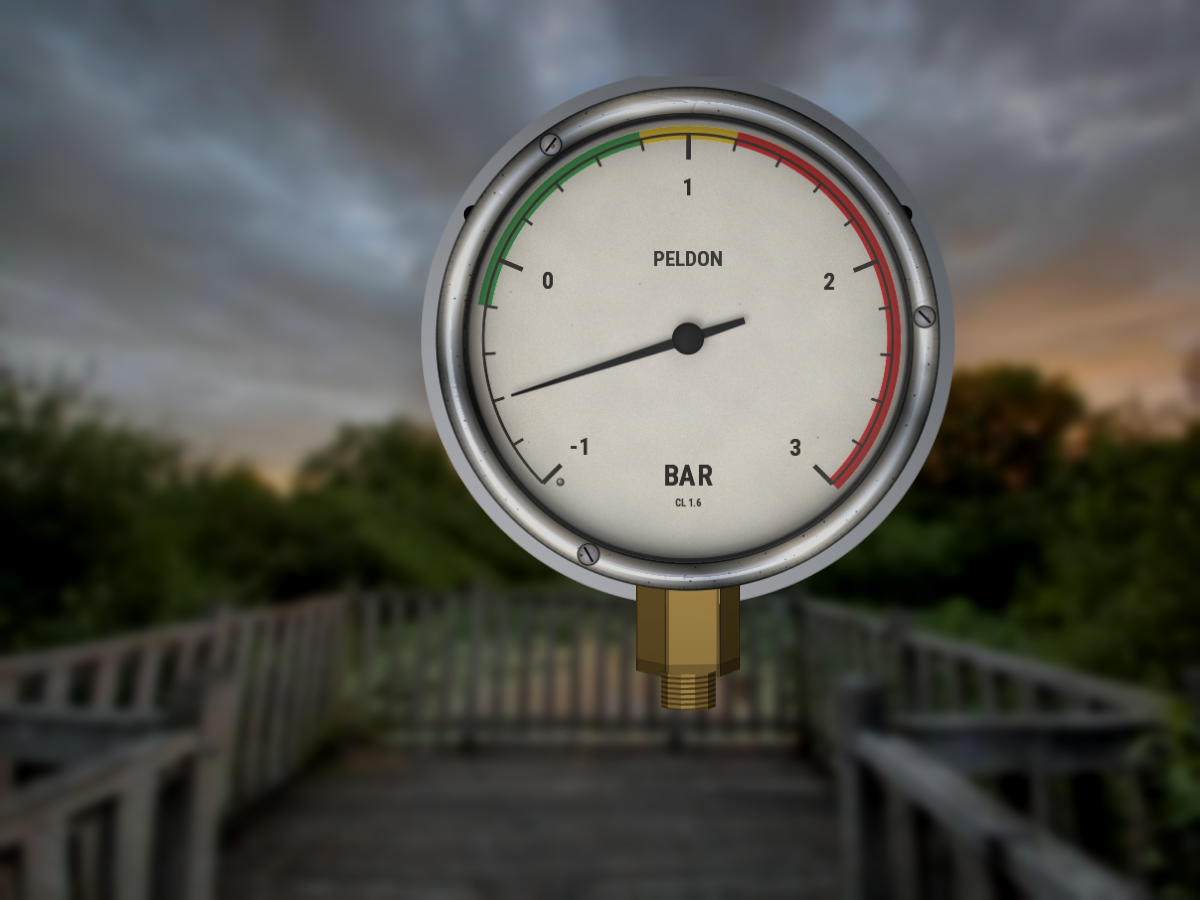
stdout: {"value": -0.6, "unit": "bar"}
